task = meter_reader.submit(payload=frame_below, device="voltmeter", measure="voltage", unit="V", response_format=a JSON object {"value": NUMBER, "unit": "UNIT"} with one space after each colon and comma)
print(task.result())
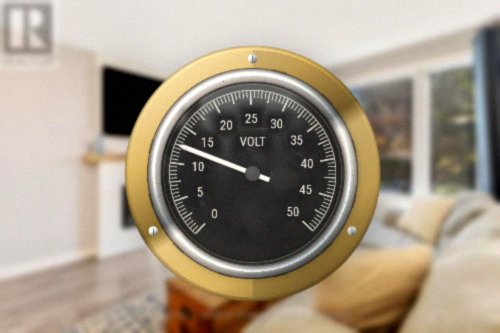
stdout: {"value": 12.5, "unit": "V"}
